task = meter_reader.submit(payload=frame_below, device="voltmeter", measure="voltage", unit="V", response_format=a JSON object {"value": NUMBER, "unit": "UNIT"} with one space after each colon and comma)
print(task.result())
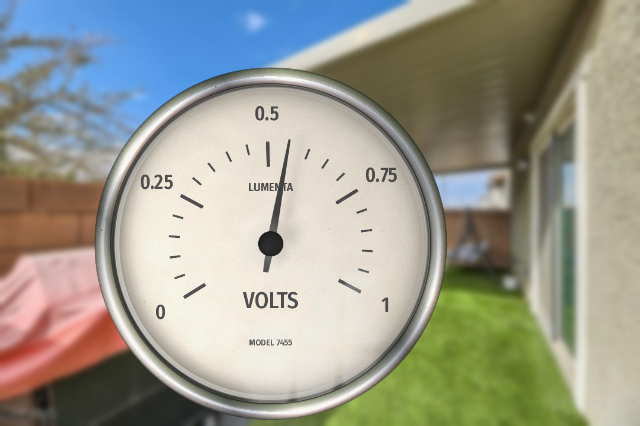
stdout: {"value": 0.55, "unit": "V"}
